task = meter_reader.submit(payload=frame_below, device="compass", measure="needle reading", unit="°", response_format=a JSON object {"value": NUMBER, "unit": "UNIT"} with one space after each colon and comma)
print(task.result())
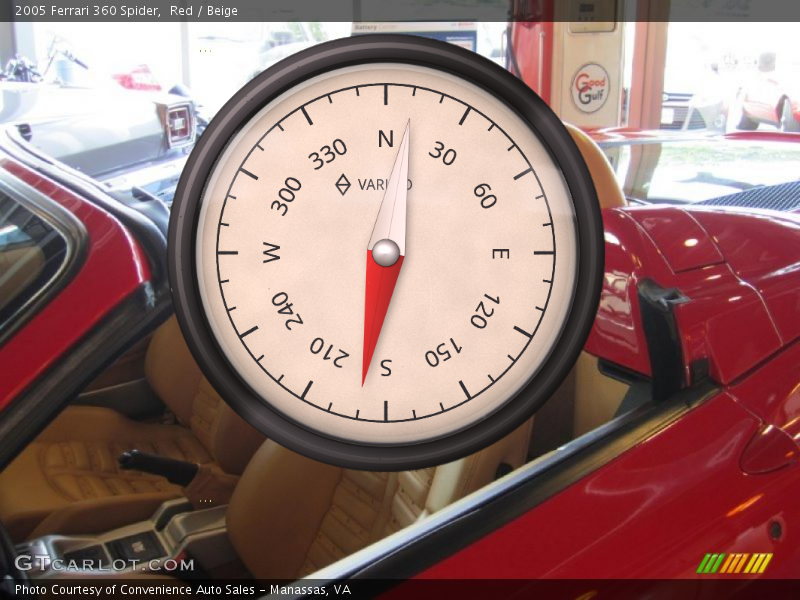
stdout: {"value": 190, "unit": "°"}
